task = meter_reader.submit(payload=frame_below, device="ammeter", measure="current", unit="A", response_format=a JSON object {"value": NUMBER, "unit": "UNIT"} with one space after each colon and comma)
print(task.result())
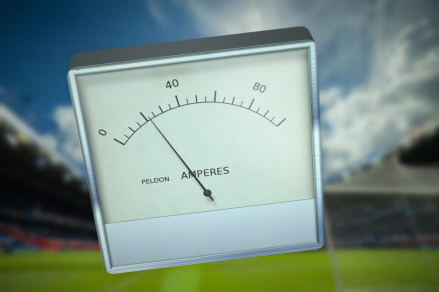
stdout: {"value": 22.5, "unit": "A"}
